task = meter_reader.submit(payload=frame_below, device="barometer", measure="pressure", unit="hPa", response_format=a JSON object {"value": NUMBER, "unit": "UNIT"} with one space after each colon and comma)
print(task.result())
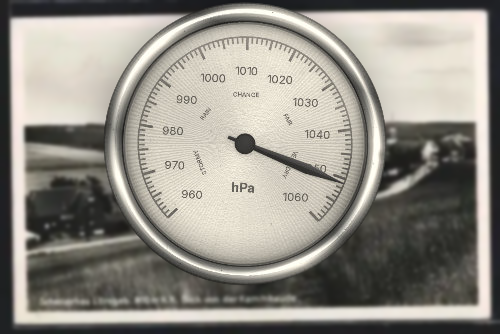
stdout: {"value": 1051, "unit": "hPa"}
